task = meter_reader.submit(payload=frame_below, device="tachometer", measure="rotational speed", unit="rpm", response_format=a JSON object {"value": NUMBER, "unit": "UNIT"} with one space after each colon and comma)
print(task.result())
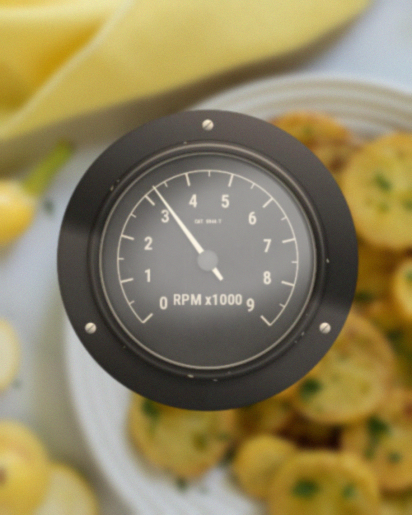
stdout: {"value": 3250, "unit": "rpm"}
